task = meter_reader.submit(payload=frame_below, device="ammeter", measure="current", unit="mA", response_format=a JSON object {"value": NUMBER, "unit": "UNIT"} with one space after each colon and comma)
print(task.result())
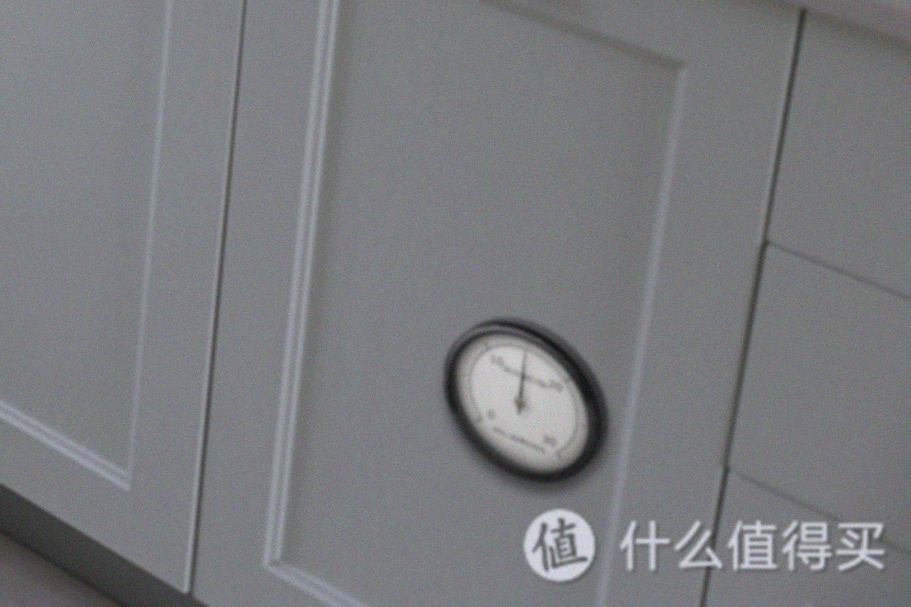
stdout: {"value": 15, "unit": "mA"}
